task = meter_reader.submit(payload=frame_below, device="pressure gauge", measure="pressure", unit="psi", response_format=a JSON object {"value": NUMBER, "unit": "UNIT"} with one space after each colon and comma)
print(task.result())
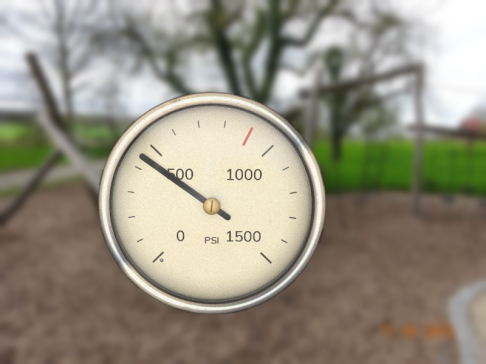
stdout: {"value": 450, "unit": "psi"}
